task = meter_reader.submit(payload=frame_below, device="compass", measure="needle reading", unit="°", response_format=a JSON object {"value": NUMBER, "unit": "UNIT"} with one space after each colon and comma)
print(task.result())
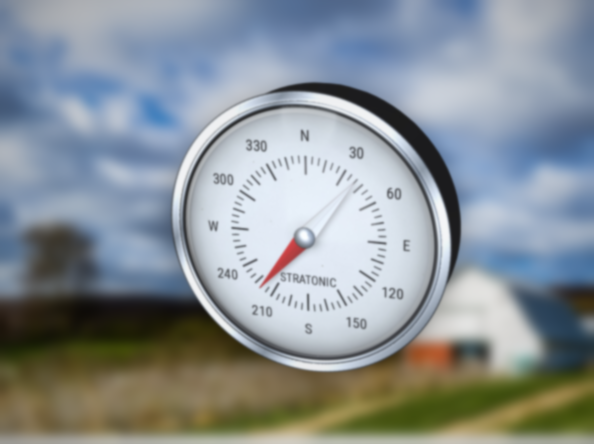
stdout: {"value": 220, "unit": "°"}
